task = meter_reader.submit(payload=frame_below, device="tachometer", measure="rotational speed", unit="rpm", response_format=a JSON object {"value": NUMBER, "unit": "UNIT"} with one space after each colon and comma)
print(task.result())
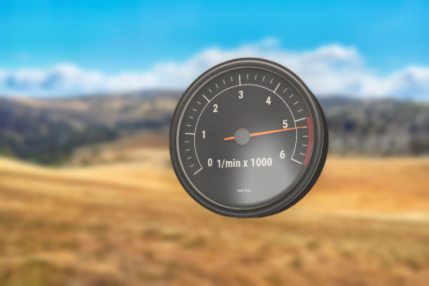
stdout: {"value": 5200, "unit": "rpm"}
